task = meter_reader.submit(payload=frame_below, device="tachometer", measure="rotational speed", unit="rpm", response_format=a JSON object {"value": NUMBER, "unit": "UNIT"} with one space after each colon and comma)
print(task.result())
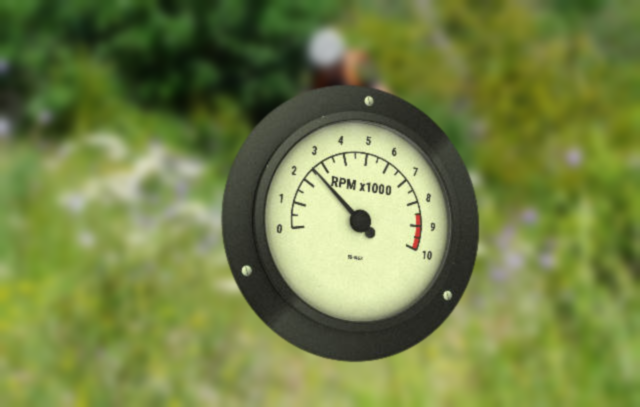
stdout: {"value": 2500, "unit": "rpm"}
